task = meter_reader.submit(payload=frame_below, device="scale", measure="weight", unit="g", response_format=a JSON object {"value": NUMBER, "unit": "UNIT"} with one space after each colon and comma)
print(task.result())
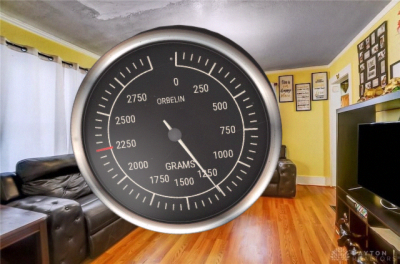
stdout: {"value": 1250, "unit": "g"}
